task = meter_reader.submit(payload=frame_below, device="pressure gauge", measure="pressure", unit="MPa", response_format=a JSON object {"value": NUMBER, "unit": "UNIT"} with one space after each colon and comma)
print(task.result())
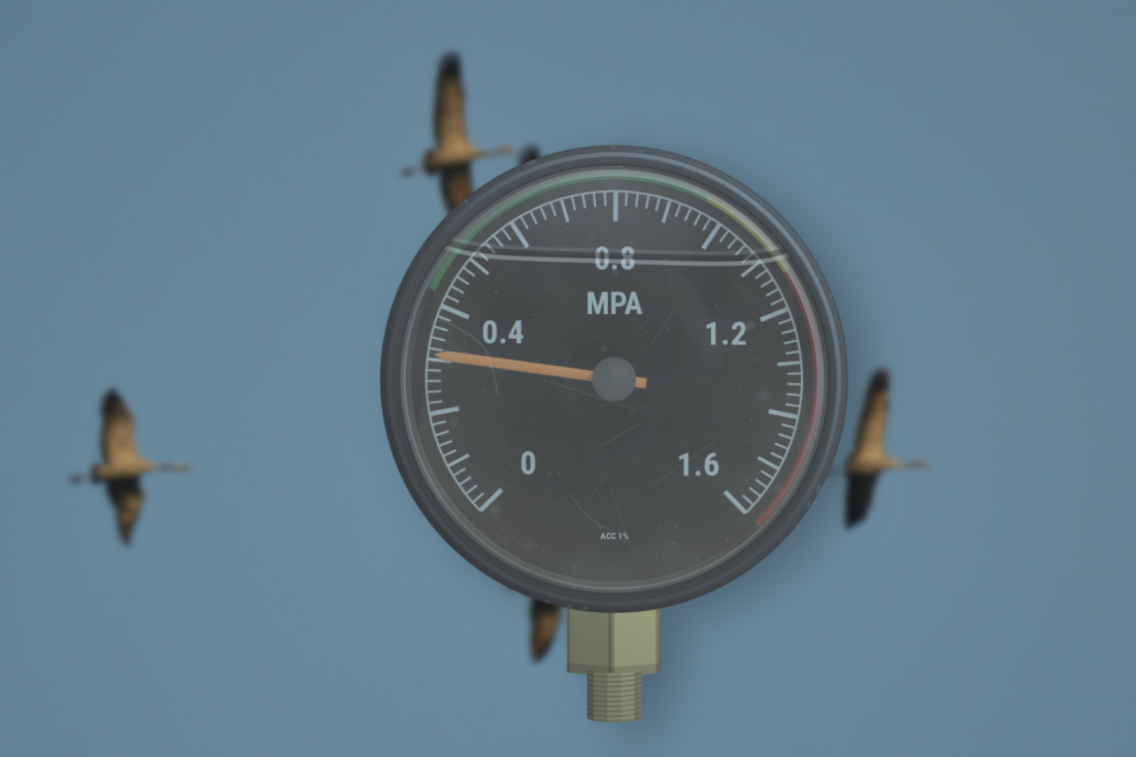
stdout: {"value": 0.31, "unit": "MPa"}
